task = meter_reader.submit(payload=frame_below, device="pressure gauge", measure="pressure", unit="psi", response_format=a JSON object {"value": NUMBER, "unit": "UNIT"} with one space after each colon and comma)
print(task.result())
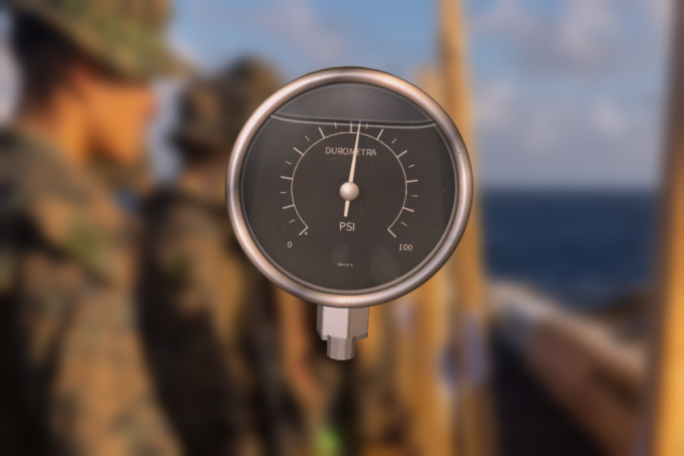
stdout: {"value": 52.5, "unit": "psi"}
